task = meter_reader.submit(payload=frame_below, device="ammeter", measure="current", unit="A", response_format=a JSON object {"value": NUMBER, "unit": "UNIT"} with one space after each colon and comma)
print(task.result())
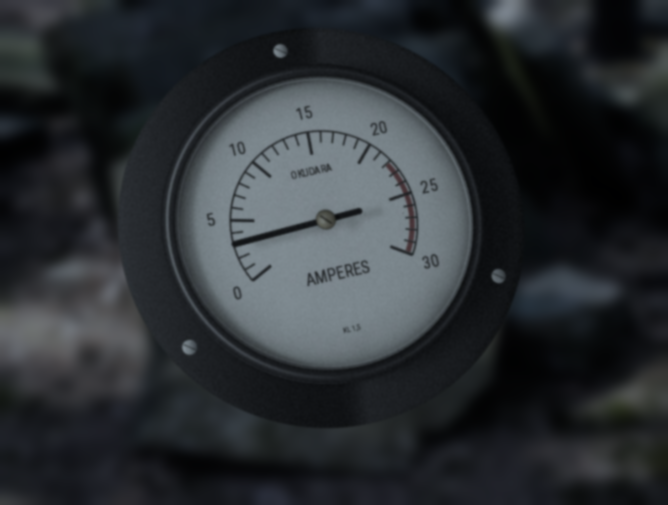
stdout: {"value": 3, "unit": "A"}
